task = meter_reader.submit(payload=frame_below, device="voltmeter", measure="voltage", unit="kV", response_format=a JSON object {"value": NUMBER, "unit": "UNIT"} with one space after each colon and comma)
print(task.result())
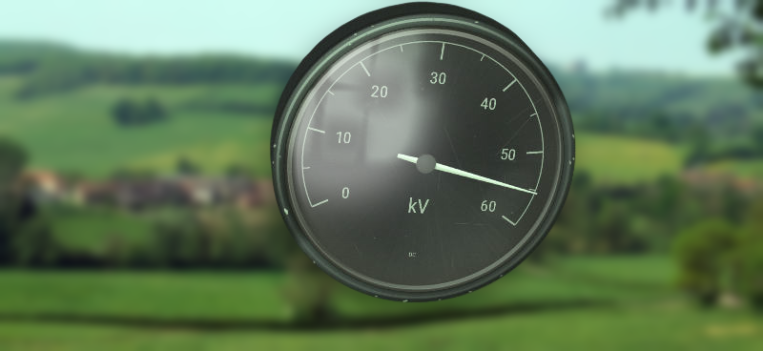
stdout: {"value": 55, "unit": "kV"}
